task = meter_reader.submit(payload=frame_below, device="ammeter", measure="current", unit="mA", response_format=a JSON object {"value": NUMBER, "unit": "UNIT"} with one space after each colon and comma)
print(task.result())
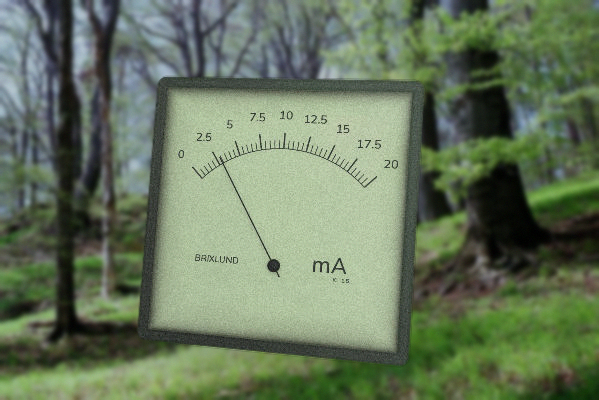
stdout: {"value": 3, "unit": "mA"}
